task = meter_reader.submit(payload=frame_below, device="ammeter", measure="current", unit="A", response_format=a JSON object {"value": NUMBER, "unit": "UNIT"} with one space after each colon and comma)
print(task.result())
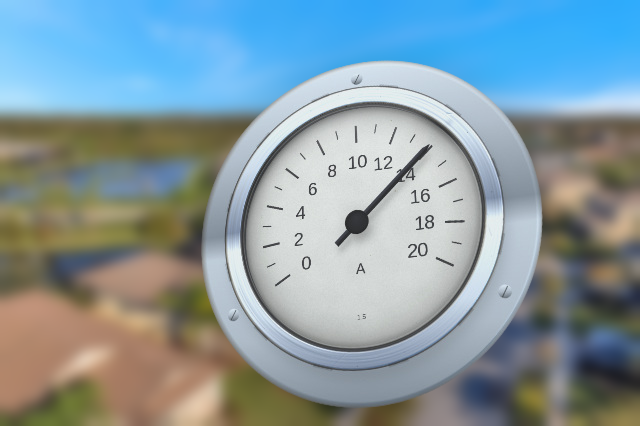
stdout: {"value": 14, "unit": "A"}
